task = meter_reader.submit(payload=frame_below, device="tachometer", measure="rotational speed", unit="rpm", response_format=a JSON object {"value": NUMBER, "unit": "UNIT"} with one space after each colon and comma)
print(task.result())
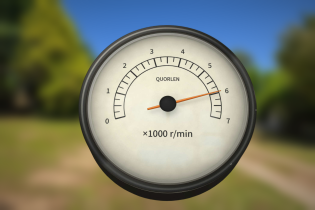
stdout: {"value": 6000, "unit": "rpm"}
